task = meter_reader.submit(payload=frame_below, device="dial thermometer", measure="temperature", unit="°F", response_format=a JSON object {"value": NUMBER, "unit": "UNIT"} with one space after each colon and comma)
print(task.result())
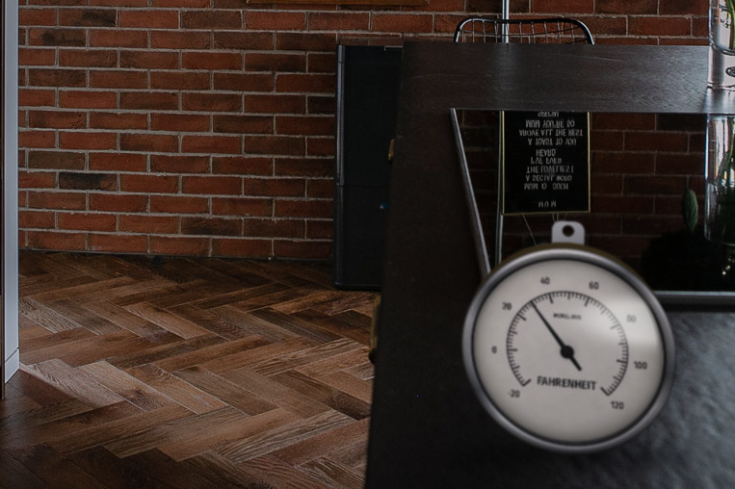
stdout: {"value": 30, "unit": "°F"}
